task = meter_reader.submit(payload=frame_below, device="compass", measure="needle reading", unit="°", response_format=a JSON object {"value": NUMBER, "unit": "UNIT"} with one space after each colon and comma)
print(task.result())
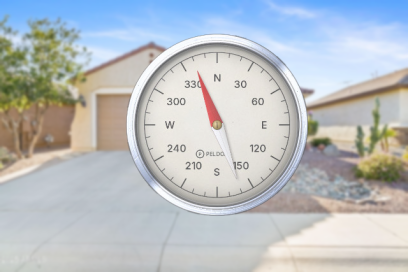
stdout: {"value": 340, "unit": "°"}
